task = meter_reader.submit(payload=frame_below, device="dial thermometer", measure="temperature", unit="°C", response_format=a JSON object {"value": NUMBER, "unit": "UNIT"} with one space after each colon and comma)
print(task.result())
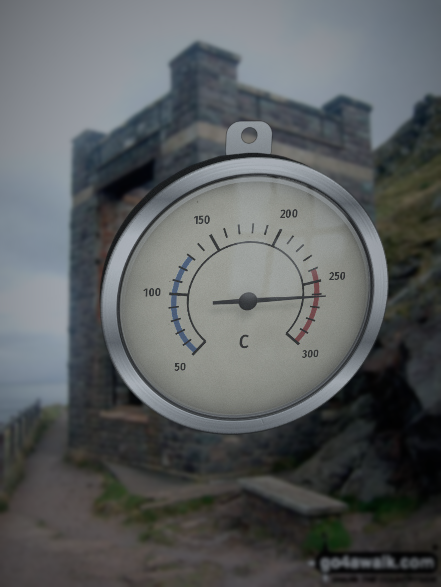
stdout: {"value": 260, "unit": "°C"}
